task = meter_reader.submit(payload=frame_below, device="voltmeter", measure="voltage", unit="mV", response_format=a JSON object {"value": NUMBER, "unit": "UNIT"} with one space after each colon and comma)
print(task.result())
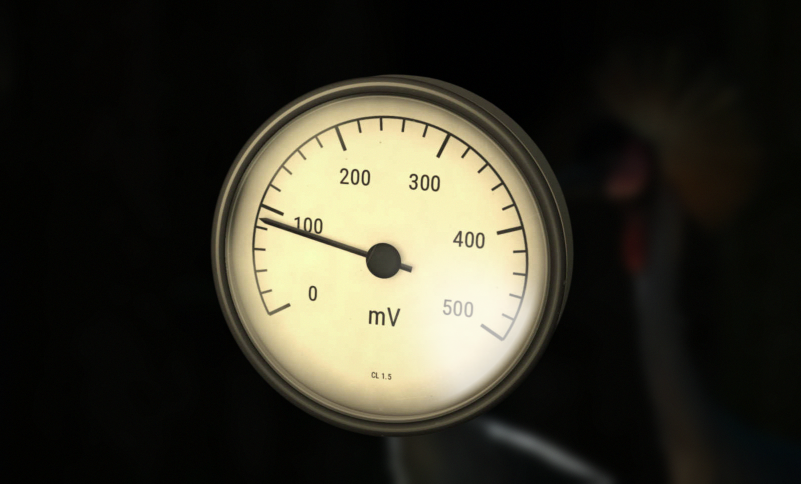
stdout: {"value": 90, "unit": "mV"}
